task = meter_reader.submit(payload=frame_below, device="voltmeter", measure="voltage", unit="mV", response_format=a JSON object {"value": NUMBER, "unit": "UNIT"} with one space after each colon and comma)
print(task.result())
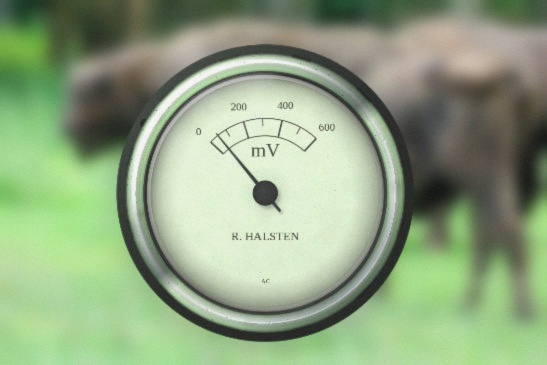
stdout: {"value": 50, "unit": "mV"}
